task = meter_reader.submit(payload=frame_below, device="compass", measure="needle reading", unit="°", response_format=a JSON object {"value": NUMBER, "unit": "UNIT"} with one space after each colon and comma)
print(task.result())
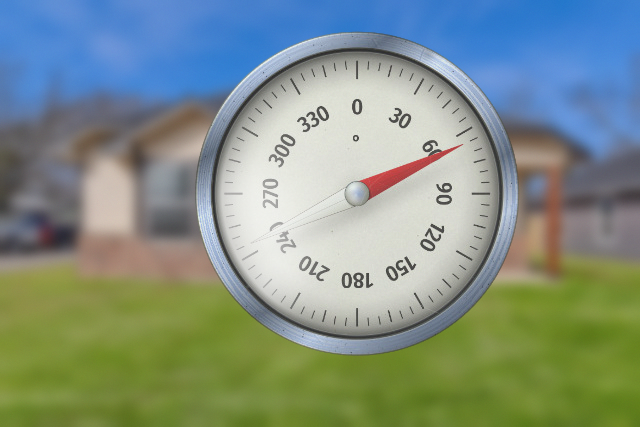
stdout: {"value": 65, "unit": "°"}
